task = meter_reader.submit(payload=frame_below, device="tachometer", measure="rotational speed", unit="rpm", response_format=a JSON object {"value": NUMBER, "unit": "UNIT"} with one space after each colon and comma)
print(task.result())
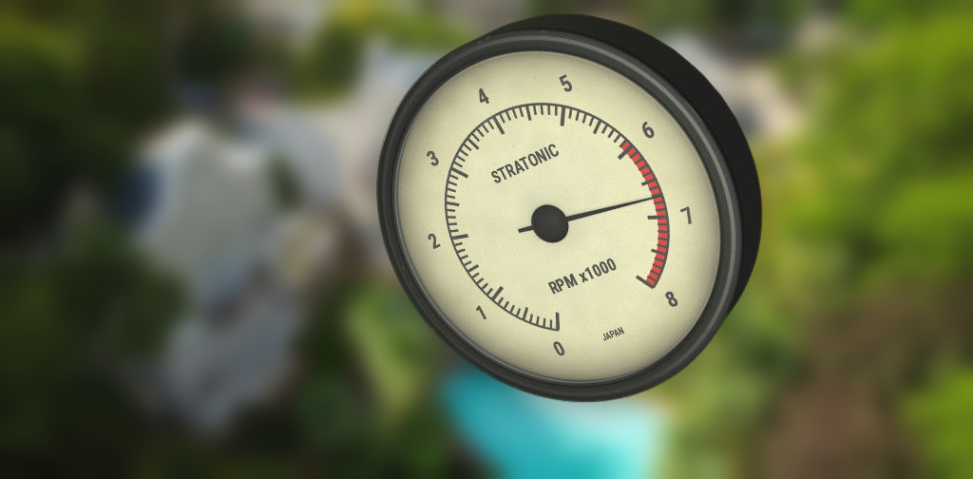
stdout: {"value": 6700, "unit": "rpm"}
